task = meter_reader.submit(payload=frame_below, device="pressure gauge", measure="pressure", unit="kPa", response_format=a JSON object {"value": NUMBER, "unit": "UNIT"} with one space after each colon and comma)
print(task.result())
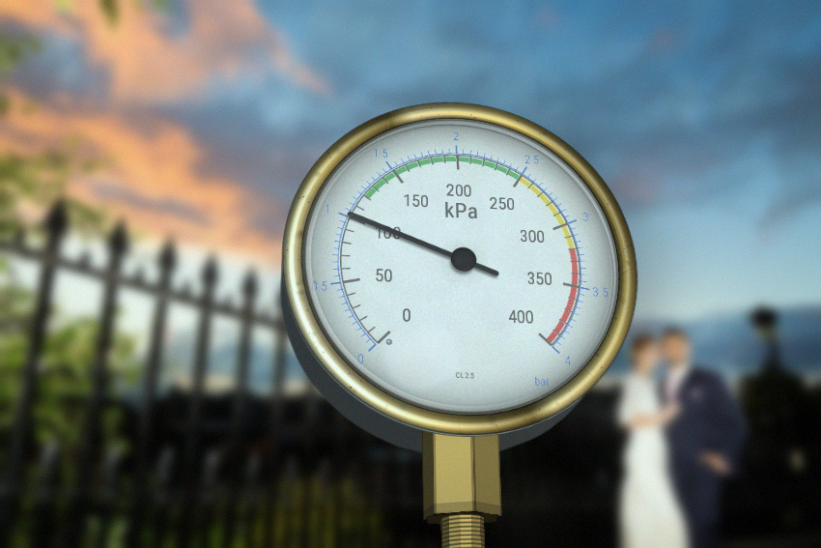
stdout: {"value": 100, "unit": "kPa"}
